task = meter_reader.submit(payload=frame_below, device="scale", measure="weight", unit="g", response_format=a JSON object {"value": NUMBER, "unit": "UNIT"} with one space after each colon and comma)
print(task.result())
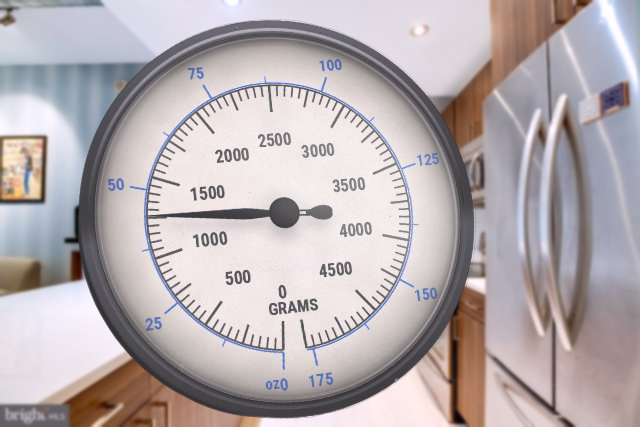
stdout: {"value": 1250, "unit": "g"}
